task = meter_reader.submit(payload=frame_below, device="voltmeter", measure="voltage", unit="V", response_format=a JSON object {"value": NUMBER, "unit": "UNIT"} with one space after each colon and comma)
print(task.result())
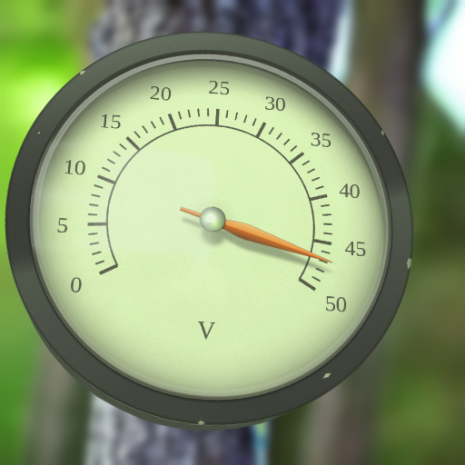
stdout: {"value": 47, "unit": "V"}
